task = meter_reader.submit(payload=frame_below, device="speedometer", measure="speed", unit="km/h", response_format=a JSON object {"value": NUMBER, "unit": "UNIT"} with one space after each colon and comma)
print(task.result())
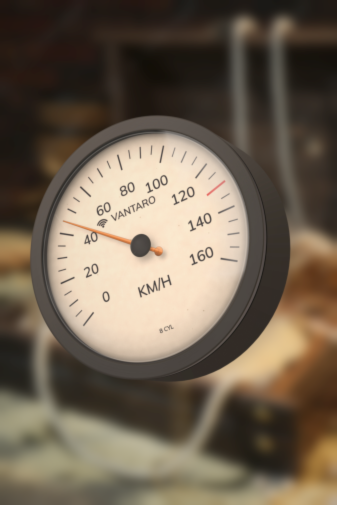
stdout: {"value": 45, "unit": "km/h"}
